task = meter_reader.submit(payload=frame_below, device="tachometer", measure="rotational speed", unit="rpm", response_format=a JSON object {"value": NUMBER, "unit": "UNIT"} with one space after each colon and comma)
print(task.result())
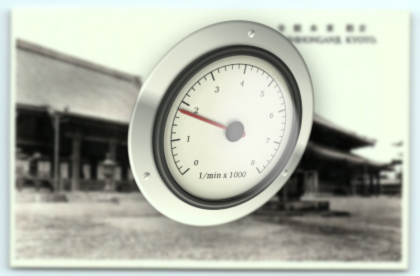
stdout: {"value": 1800, "unit": "rpm"}
